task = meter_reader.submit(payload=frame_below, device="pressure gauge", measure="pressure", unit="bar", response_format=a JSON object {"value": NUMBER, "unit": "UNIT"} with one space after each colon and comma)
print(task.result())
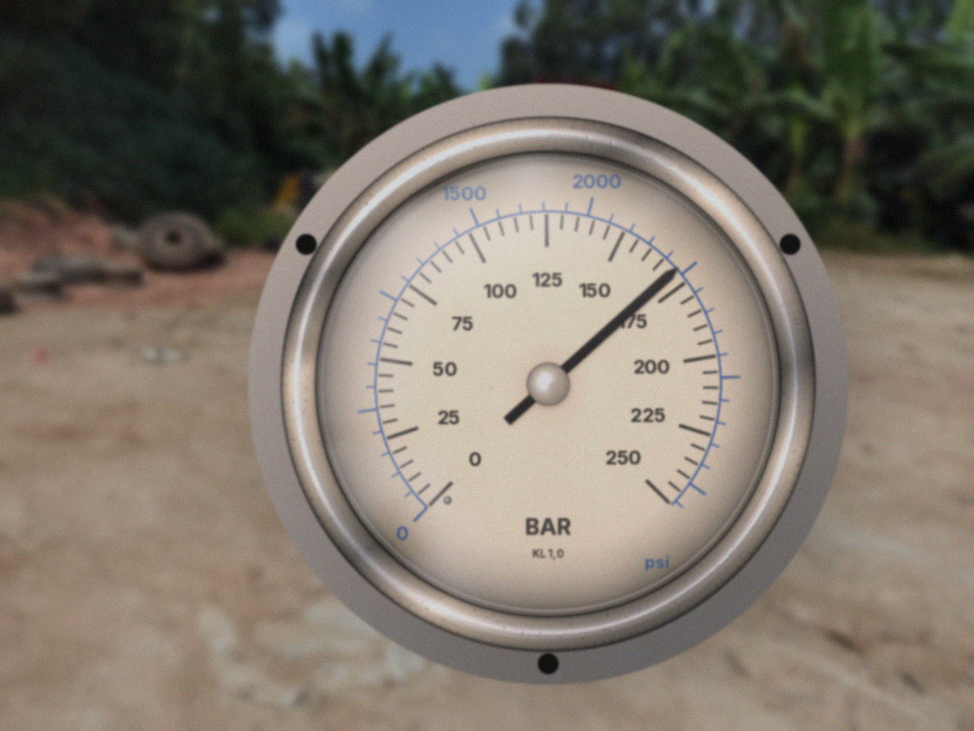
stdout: {"value": 170, "unit": "bar"}
